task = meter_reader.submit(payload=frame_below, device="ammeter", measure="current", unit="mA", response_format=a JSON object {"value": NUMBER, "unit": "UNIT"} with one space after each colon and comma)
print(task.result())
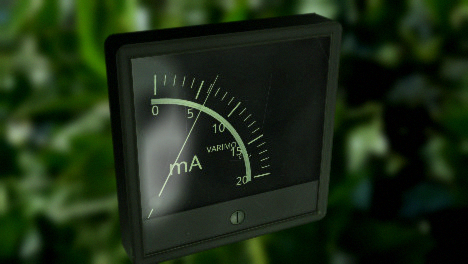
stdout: {"value": 6, "unit": "mA"}
